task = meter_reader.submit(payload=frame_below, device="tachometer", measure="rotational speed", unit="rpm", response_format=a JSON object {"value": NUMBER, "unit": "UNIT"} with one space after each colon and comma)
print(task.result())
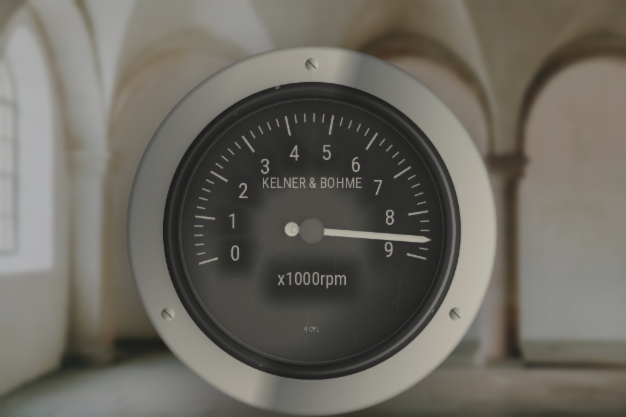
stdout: {"value": 8600, "unit": "rpm"}
